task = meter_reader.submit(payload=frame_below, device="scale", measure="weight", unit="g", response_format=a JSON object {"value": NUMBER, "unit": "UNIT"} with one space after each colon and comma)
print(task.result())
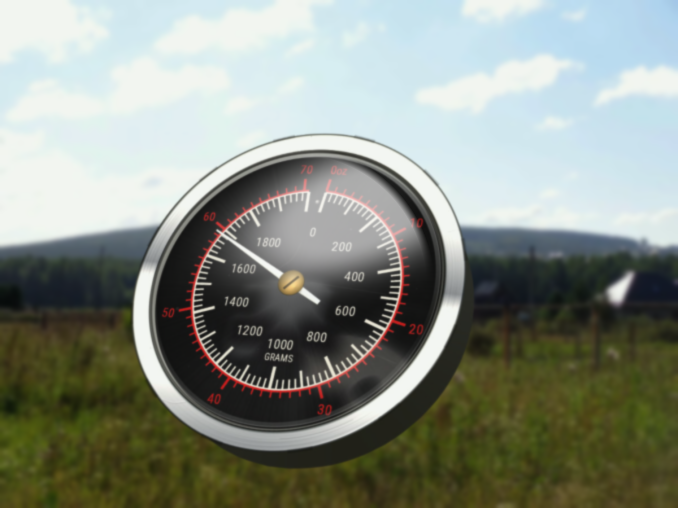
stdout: {"value": 1680, "unit": "g"}
